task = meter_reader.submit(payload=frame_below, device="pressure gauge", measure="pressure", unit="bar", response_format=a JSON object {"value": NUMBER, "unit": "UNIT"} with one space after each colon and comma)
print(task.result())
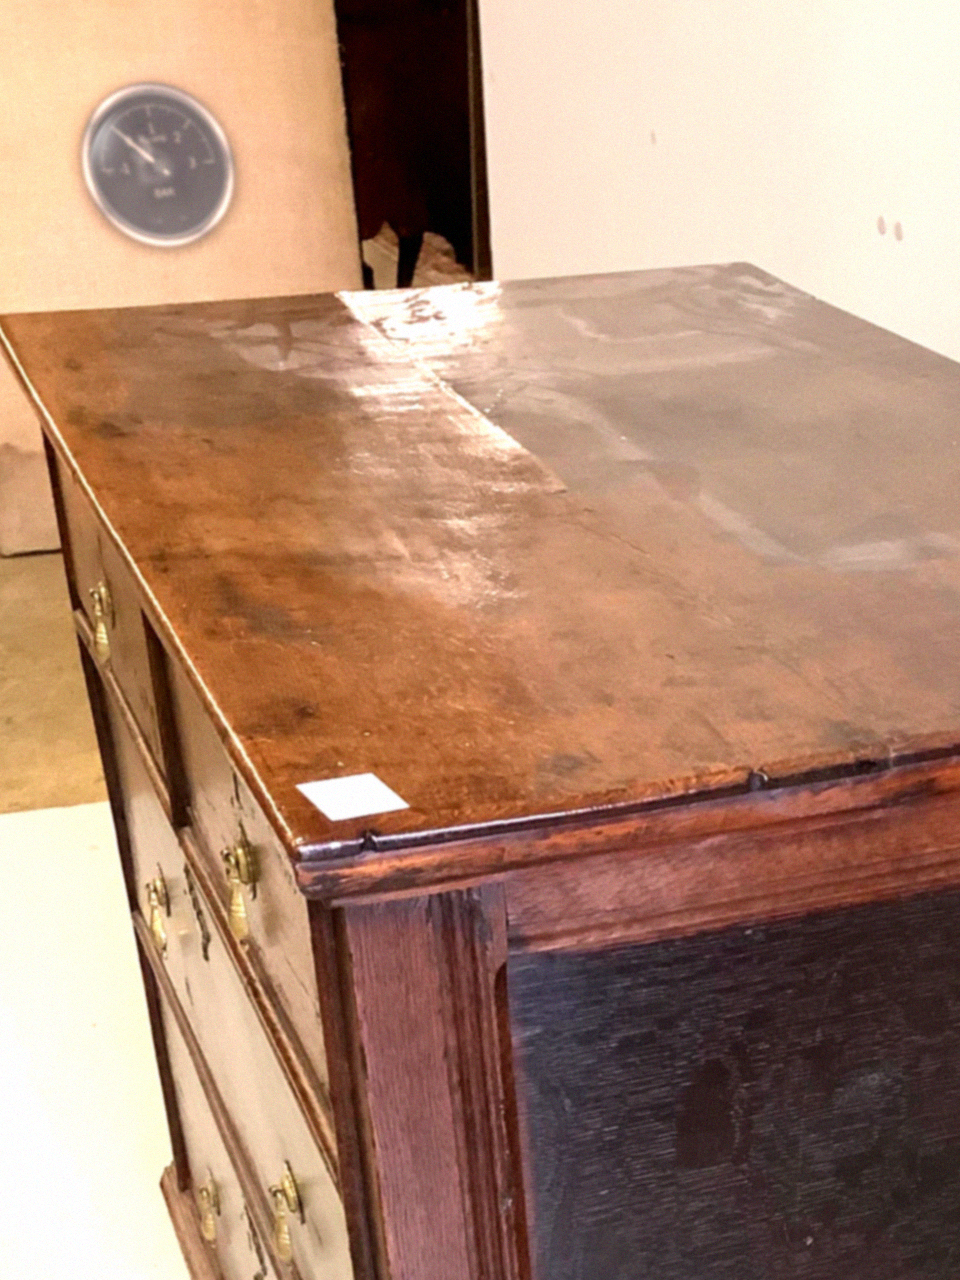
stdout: {"value": 0, "unit": "bar"}
